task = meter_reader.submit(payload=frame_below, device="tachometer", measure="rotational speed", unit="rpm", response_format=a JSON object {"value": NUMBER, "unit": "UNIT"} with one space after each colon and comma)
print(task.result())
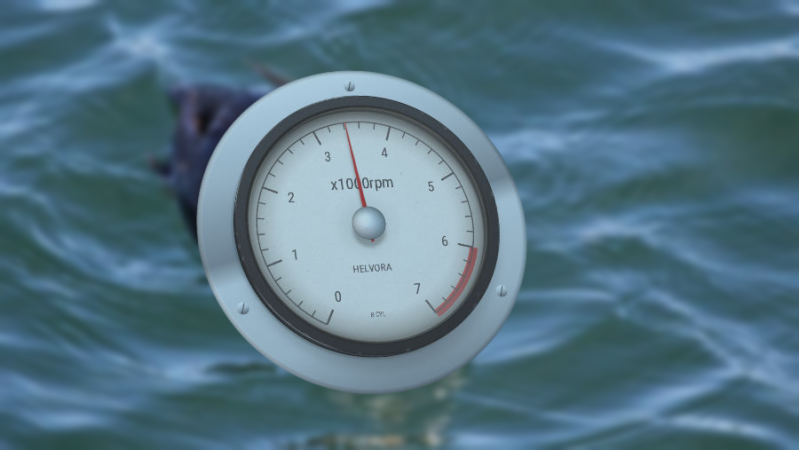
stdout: {"value": 3400, "unit": "rpm"}
